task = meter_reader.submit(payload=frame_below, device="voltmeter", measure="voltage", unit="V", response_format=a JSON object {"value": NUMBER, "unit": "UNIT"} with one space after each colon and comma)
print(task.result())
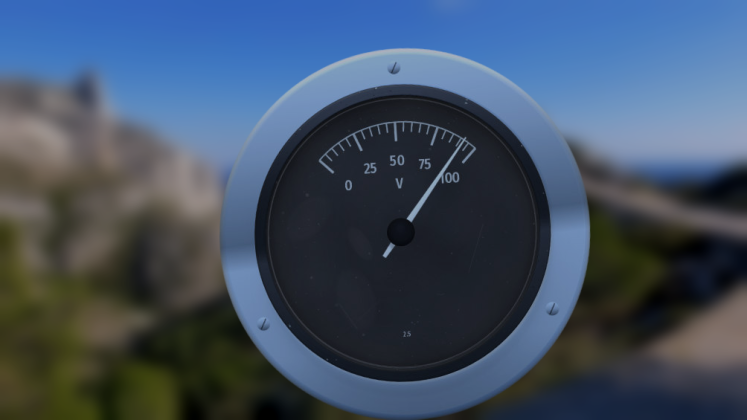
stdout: {"value": 92.5, "unit": "V"}
